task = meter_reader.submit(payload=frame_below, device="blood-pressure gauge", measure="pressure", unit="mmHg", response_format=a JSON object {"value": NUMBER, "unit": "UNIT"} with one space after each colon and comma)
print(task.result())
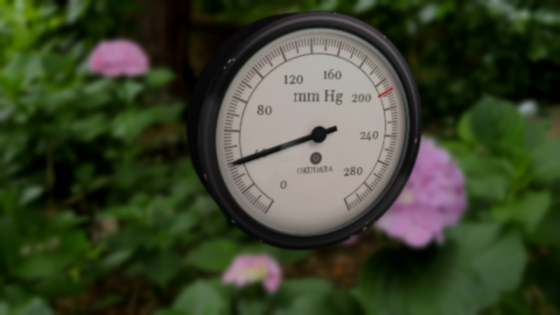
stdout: {"value": 40, "unit": "mmHg"}
